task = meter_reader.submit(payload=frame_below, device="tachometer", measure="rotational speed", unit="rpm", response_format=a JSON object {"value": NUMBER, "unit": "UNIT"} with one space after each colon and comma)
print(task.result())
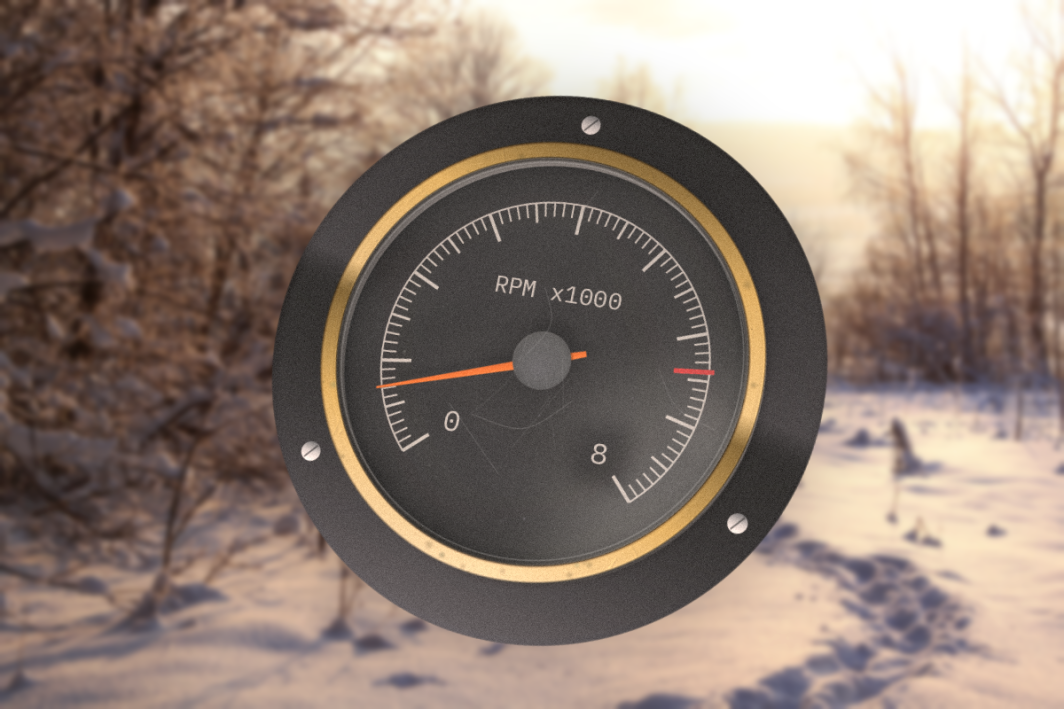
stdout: {"value": 700, "unit": "rpm"}
